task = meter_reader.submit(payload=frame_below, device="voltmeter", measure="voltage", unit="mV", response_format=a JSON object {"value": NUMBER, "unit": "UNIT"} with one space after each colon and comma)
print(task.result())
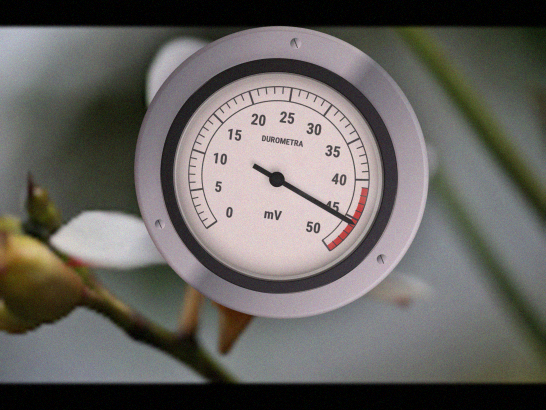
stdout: {"value": 45.5, "unit": "mV"}
